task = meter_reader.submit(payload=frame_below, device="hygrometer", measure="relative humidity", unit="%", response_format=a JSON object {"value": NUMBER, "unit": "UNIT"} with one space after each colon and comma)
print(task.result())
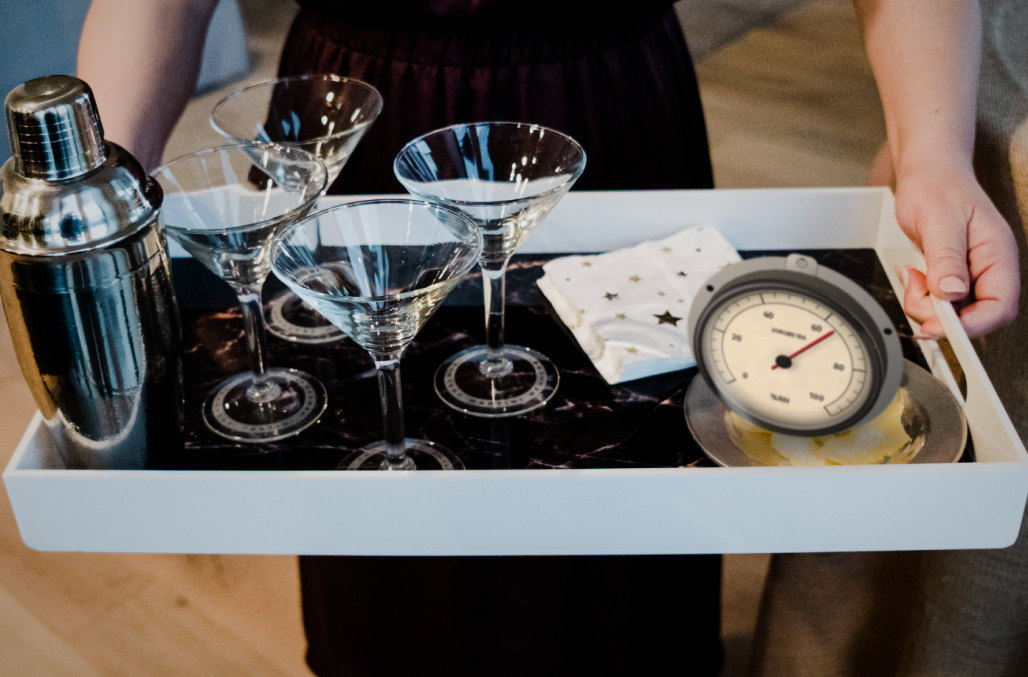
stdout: {"value": 64, "unit": "%"}
